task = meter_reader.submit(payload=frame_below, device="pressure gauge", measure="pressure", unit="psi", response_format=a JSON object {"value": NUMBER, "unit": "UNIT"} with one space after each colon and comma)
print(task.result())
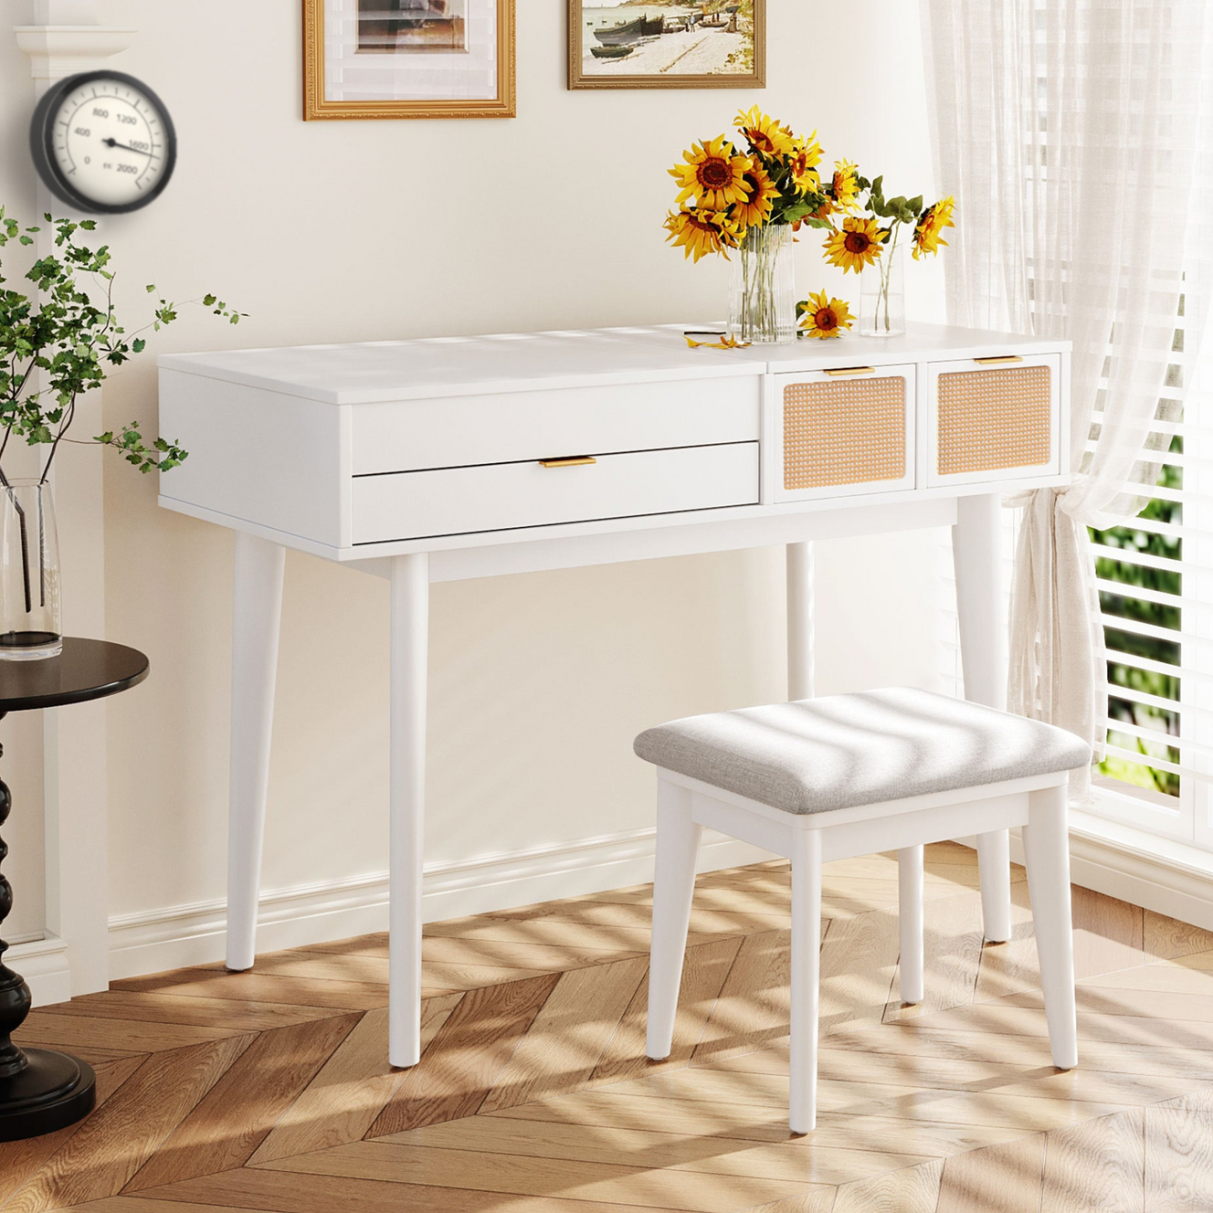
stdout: {"value": 1700, "unit": "psi"}
